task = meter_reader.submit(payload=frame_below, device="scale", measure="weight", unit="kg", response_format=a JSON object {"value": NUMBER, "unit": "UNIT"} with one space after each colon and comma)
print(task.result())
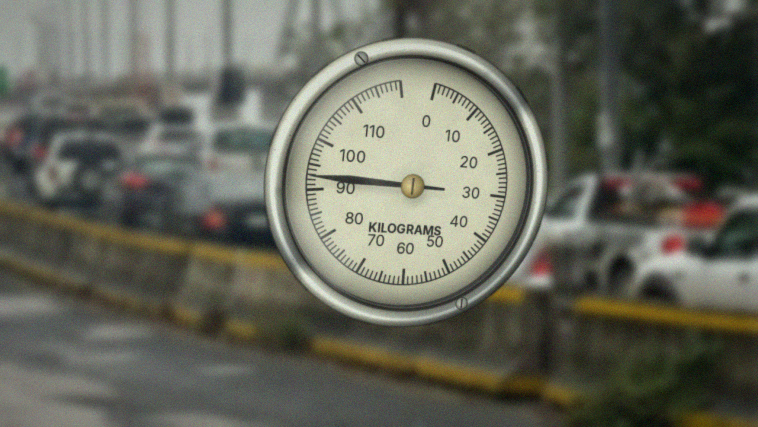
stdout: {"value": 93, "unit": "kg"}
